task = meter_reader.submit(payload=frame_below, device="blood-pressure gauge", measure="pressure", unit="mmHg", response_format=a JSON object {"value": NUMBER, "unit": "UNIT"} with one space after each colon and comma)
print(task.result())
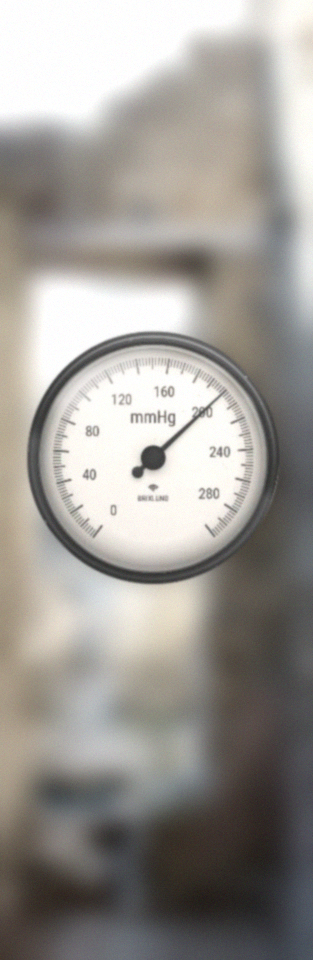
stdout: {"value": 200, "unit": "mmHg"}
